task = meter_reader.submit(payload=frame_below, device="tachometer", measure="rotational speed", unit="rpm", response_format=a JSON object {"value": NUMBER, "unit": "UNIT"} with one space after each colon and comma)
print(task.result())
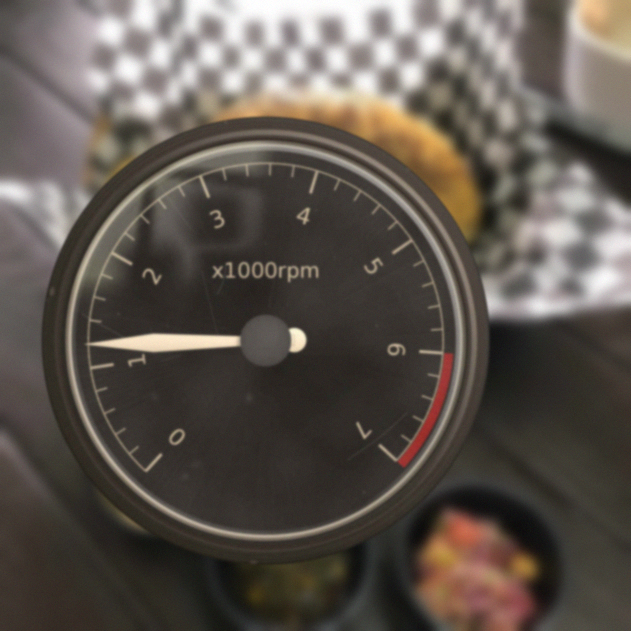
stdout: {"value": 1200, "unit": "rpm"}
